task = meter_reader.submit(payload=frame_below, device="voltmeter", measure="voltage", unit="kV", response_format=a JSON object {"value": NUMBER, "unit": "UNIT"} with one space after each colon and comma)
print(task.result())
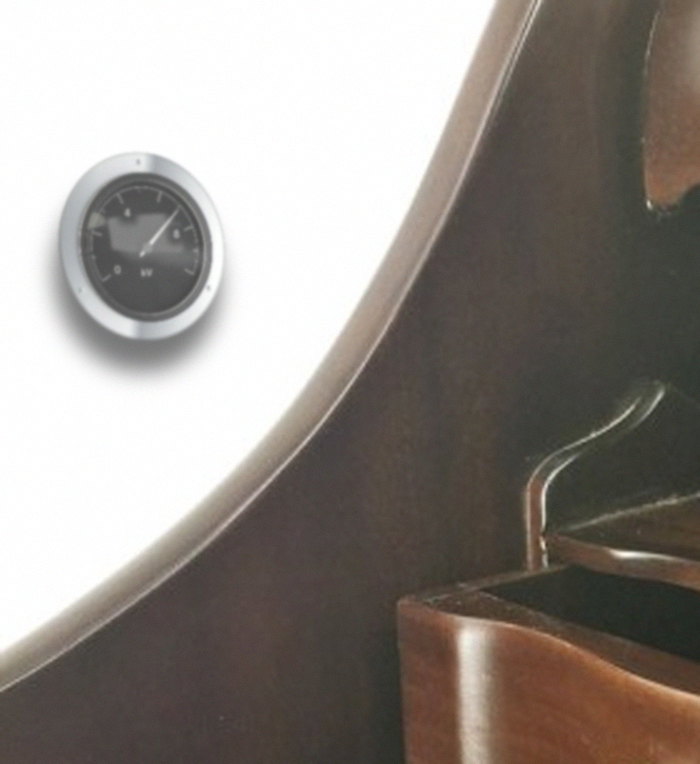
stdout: {"value": 7, "unit": "kV"}
